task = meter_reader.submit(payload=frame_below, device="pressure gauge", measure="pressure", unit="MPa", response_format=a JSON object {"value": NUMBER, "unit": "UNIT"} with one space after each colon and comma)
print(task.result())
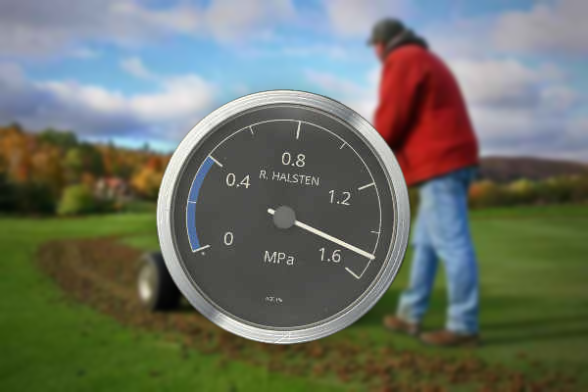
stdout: {"value": 1.5, "unit": "MPa"}
